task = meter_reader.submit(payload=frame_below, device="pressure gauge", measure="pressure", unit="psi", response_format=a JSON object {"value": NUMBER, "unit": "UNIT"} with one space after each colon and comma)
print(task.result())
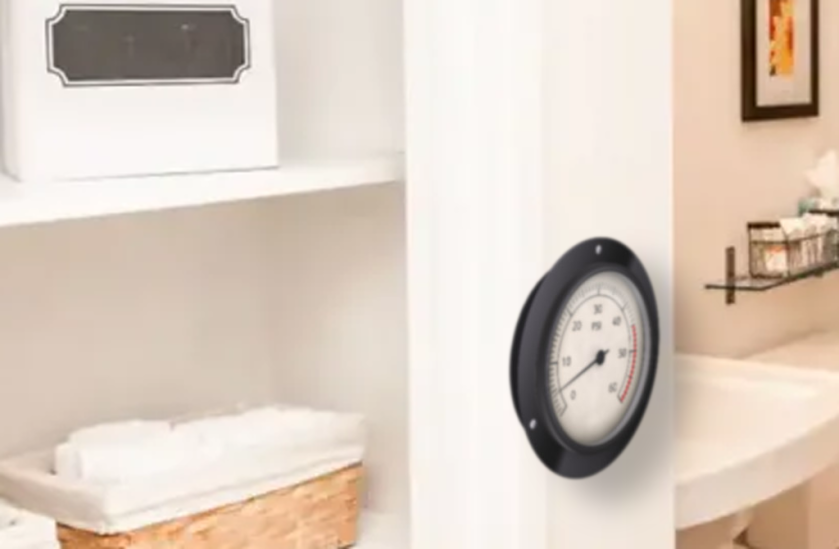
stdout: {"value": 5, "unit": "psi"}
